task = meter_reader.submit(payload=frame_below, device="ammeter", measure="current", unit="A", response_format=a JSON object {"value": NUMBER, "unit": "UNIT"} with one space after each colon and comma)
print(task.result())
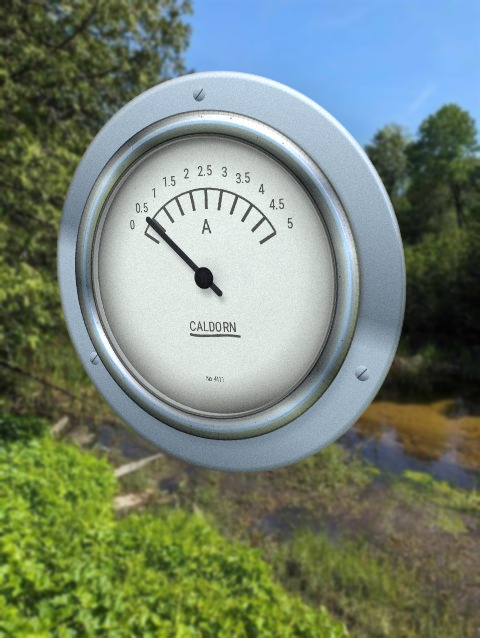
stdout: {"value": 0.5, "unit": "A"}
